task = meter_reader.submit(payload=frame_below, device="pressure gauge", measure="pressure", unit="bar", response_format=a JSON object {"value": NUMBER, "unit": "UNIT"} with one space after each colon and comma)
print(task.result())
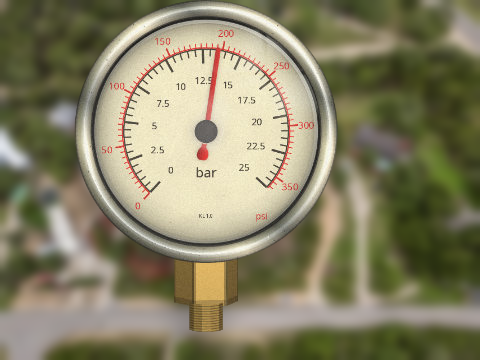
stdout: {"value": 13.5, "unit": "bar"}
